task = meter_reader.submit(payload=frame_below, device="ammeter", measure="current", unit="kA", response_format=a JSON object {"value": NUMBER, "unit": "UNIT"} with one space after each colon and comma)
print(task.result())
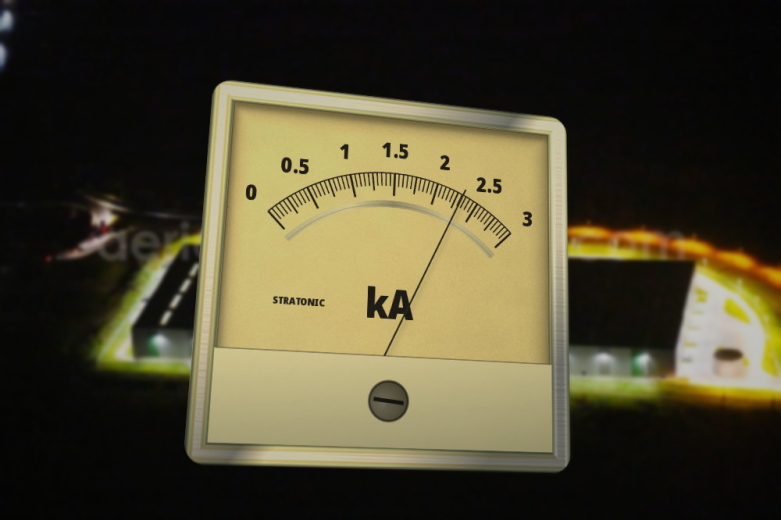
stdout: {"value": 2.3, "unit": "kA"}
